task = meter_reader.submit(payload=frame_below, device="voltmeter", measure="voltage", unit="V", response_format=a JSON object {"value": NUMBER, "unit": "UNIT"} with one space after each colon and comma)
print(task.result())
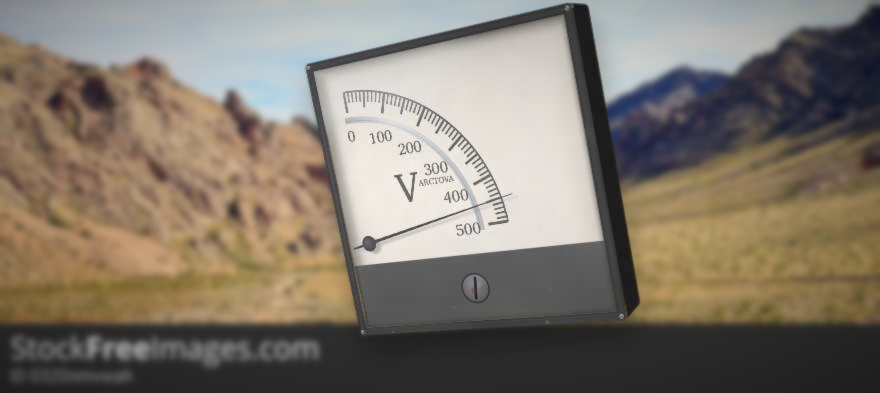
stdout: {"value": 450, "unit": "V"}
